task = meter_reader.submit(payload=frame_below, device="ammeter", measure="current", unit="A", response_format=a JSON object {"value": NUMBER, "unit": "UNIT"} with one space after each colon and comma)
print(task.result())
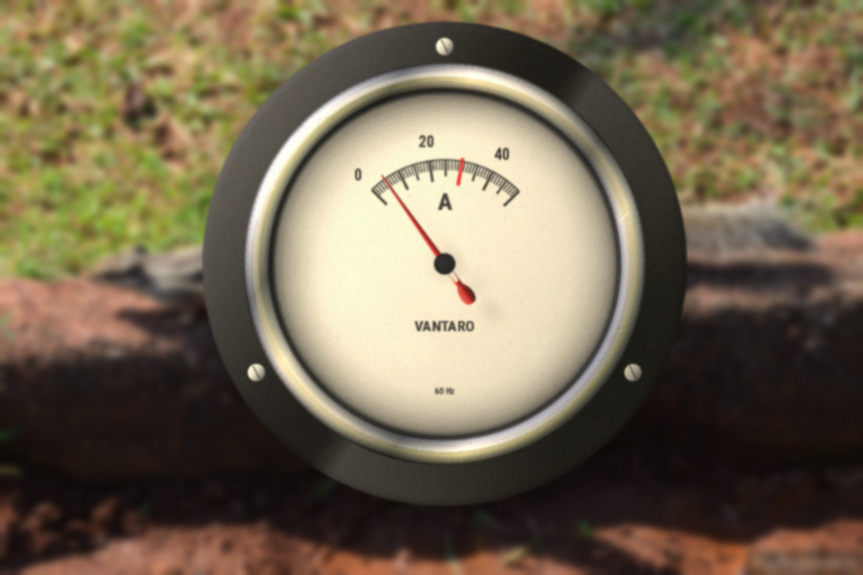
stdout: {"value": 5, "unit": "A"}
